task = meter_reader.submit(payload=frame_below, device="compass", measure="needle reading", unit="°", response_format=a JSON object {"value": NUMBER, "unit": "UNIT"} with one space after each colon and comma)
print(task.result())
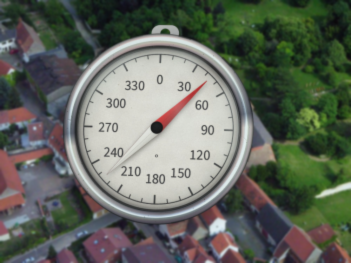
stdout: {"value": 45, "unit": "°"}
